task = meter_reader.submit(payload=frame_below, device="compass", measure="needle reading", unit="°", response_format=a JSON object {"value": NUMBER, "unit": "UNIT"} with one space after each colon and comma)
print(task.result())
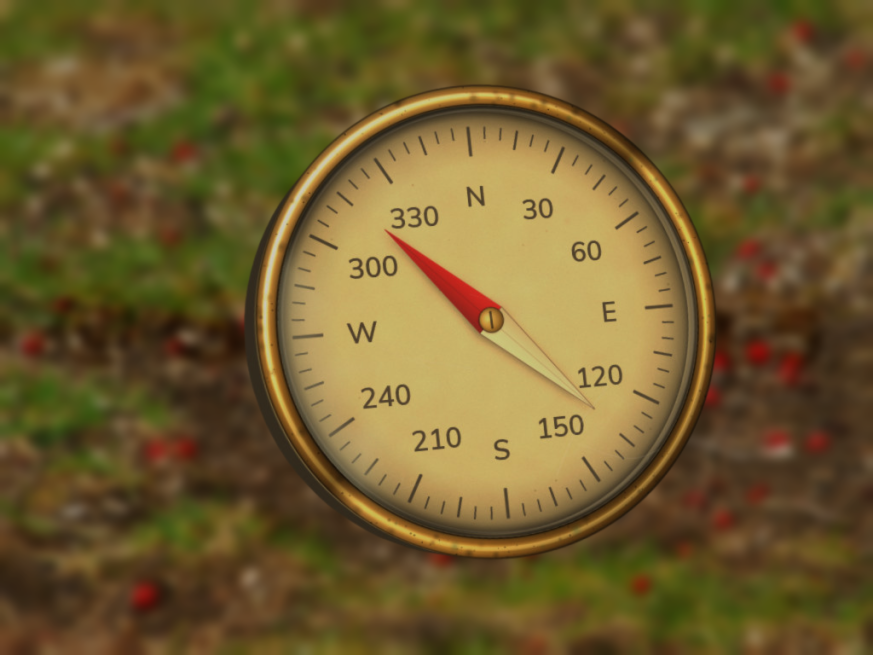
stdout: {"value": 315, "unit": "°"}
